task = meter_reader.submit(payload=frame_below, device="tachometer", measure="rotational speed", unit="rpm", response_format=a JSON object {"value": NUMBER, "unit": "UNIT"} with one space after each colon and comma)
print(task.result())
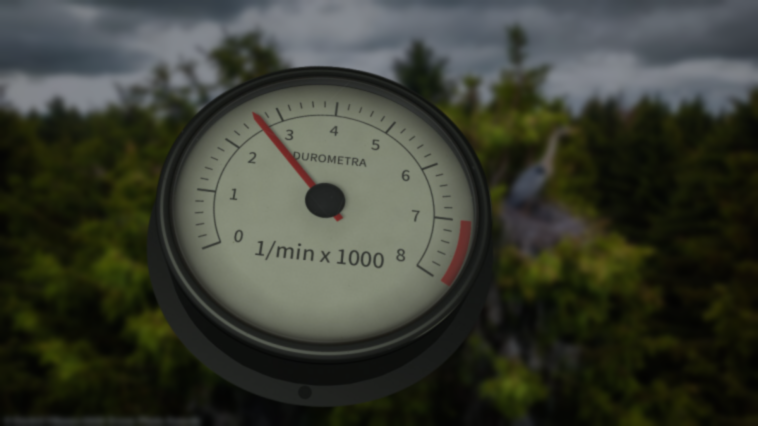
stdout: {"value": 2600, "unit": "rpm"}
